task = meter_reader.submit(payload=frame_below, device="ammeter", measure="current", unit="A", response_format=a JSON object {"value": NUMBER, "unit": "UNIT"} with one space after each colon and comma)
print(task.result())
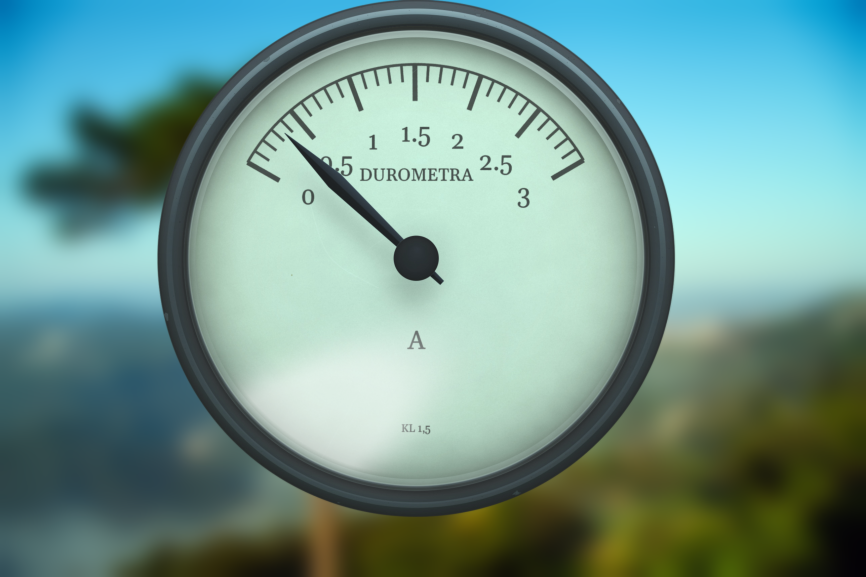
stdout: {"value": 0.35, "unit": "A"}
